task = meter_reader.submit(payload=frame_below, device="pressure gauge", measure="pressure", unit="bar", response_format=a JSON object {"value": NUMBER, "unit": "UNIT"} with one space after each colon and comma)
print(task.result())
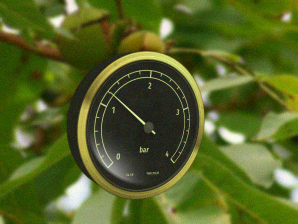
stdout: {"value": 1.2, "unit": "bar"}
